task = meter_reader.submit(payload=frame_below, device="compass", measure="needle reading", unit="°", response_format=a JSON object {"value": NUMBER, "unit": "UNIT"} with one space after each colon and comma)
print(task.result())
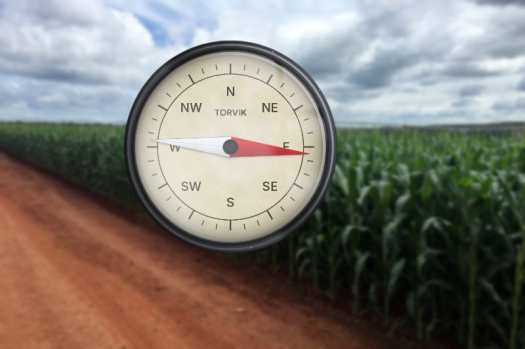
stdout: {"value": 95, "unit": "°"}
